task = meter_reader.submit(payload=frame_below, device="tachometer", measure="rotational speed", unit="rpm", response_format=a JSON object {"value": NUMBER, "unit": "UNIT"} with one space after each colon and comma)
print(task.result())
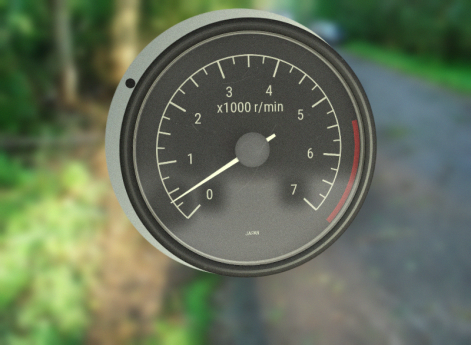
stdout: {"value": 375, "unit": "rpm"}
